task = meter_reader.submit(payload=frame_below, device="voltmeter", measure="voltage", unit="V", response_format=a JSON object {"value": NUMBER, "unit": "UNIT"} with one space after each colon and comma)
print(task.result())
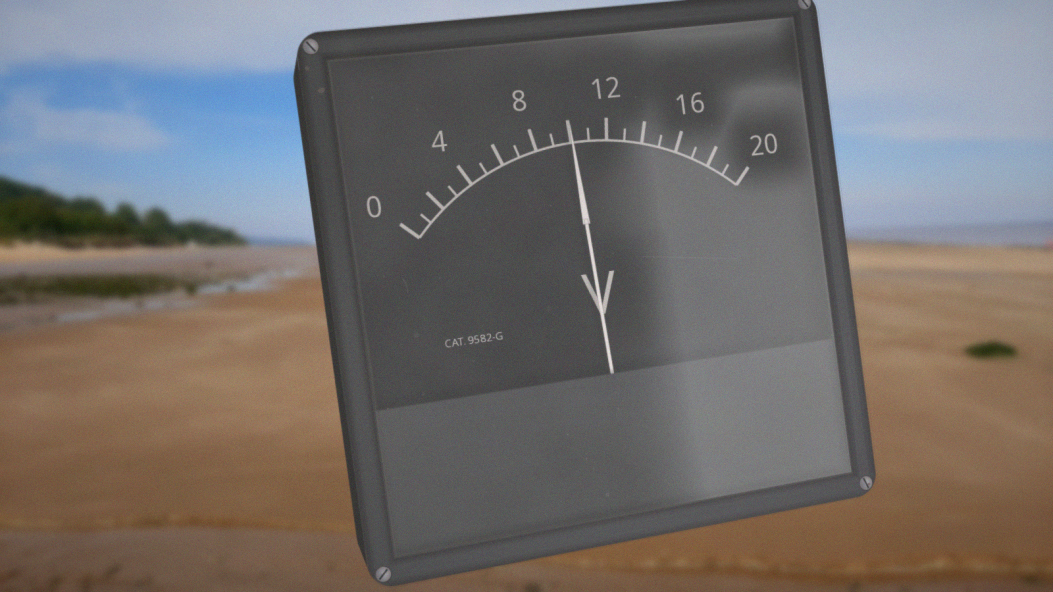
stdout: {"value": 10, "unit": "V"}
